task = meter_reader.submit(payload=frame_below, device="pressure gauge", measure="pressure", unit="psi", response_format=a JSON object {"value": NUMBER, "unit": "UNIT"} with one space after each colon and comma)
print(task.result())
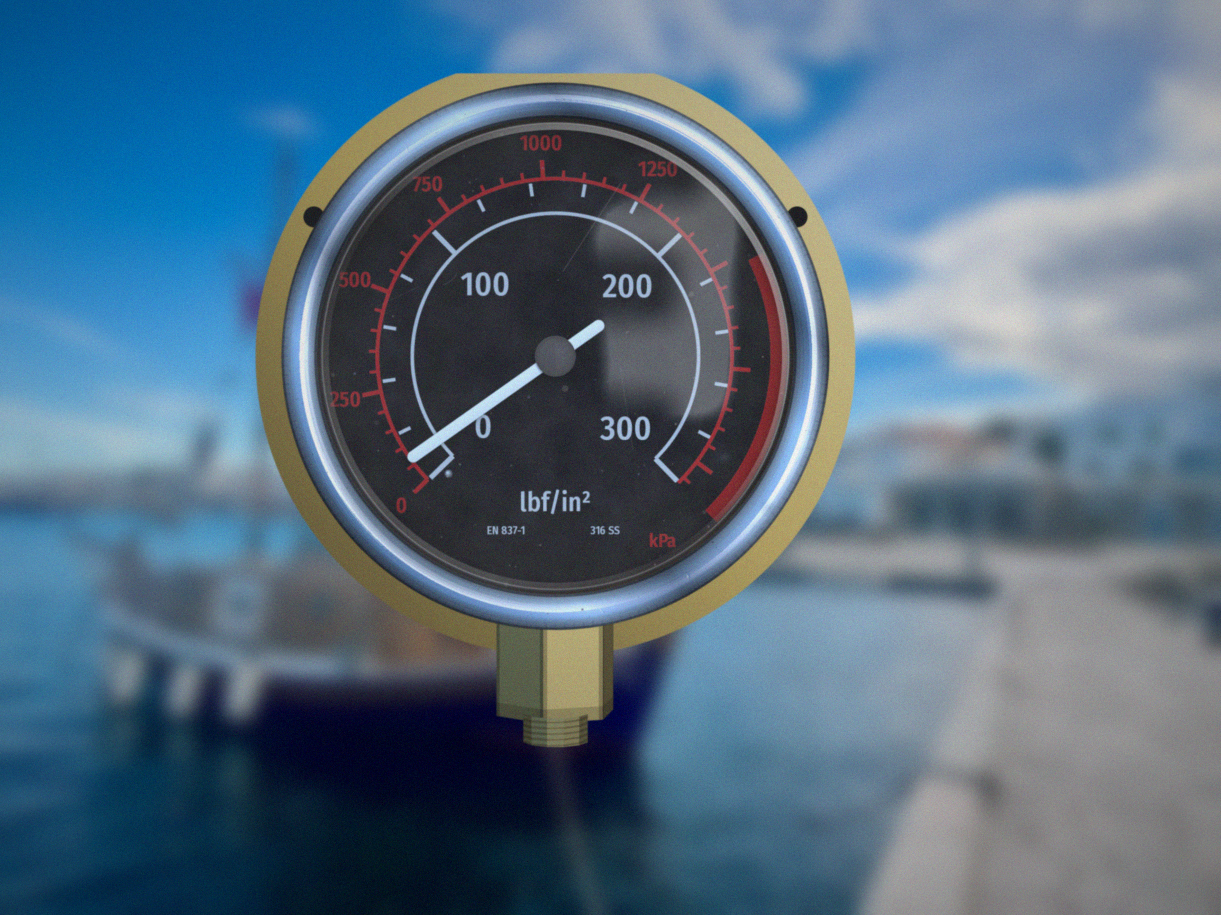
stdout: {"value": 10, "unit": "psi"}
